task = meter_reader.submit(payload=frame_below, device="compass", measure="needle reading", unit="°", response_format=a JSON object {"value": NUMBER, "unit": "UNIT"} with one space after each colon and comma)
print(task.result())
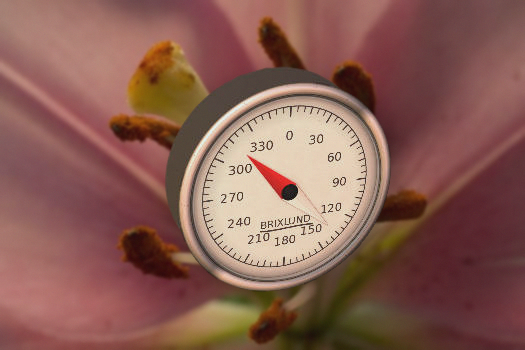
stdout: {"value": 315, "unit": "°"}
